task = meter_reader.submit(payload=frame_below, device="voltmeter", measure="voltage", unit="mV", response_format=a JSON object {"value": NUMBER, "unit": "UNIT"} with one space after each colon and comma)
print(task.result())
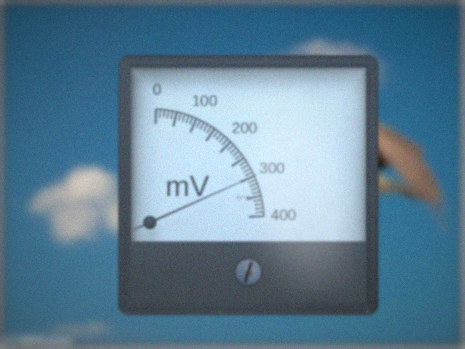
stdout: {"value": 300, "unit": "mV"}
